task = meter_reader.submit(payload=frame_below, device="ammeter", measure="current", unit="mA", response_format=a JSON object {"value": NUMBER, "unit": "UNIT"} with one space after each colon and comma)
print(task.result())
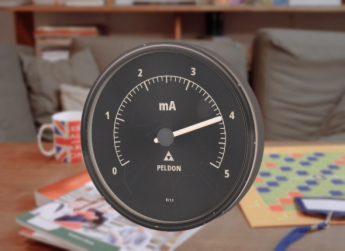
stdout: {"value": 4, "unit": "mA"}
